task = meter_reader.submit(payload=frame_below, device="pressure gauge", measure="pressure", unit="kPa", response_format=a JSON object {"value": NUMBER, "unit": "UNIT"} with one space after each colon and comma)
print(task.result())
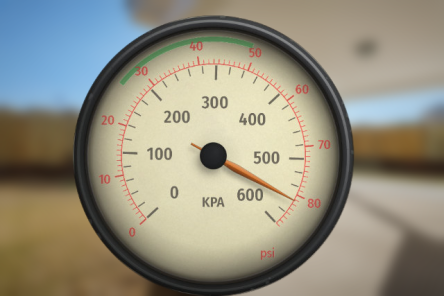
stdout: {"value": 560, "unit": "kPa"}
